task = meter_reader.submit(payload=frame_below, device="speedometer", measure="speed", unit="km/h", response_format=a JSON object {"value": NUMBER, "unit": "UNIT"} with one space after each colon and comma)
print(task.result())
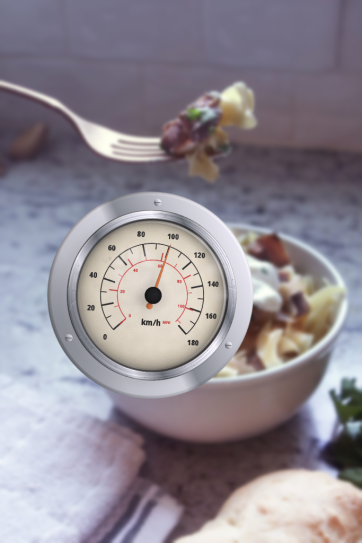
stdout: {"value": 100, "unit": "km/h"}
